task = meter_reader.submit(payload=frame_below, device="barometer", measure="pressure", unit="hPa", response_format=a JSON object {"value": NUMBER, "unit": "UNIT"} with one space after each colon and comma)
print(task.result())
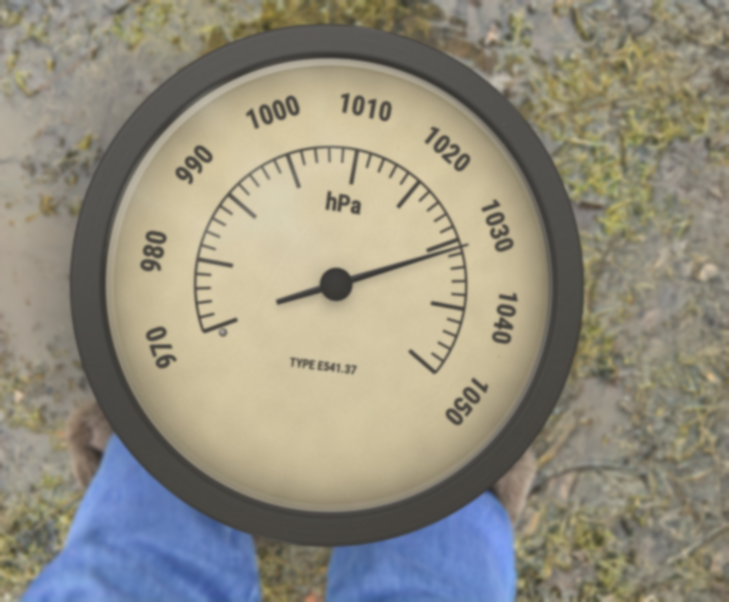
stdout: {"value": 1031, "unit": "hPa"}
